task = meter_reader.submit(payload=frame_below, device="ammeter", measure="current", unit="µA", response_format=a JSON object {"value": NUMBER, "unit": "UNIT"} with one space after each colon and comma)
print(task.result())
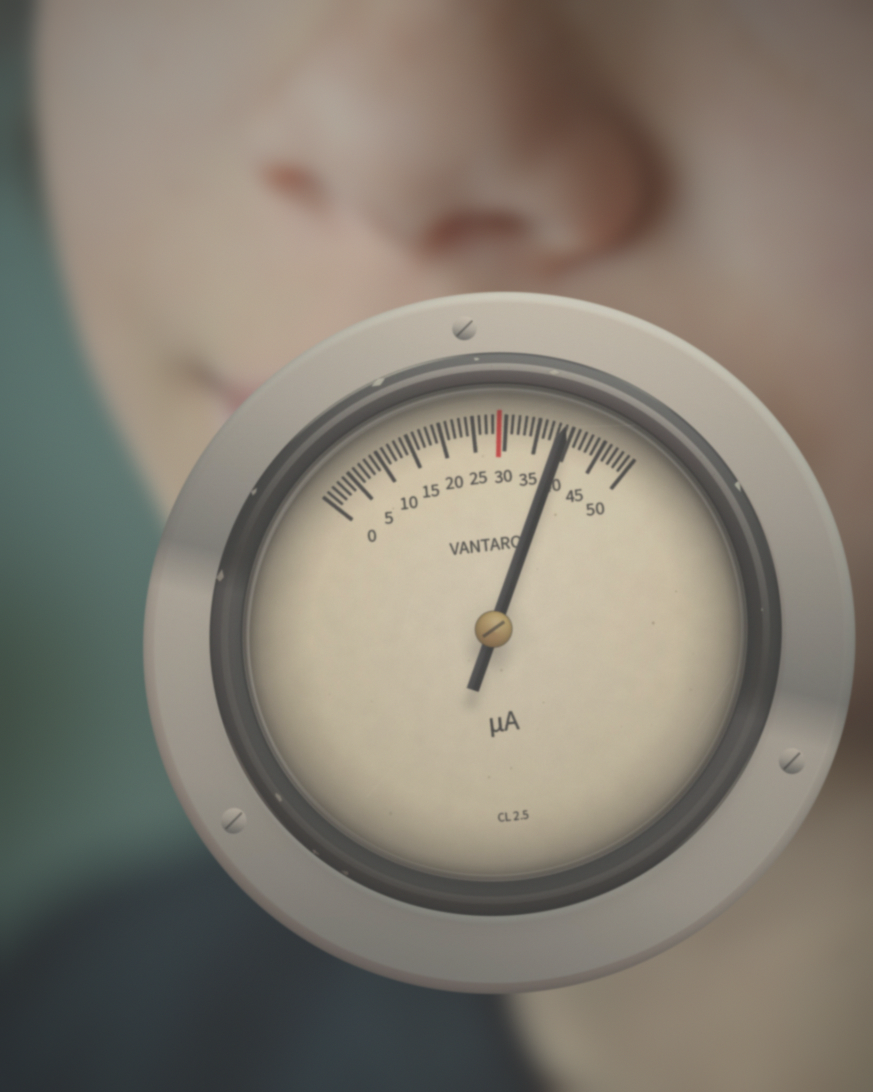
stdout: {"value": 39, "unit": "µA"}
